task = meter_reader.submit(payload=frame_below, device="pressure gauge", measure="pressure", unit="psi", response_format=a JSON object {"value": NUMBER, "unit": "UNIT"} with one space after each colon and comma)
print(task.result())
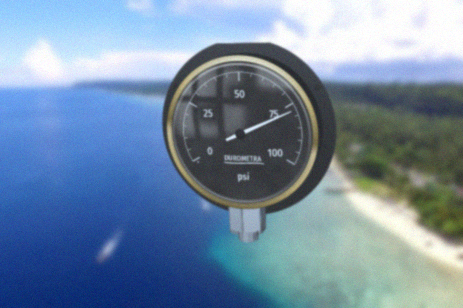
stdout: {"value": 77.5, "unit": "psi"}
